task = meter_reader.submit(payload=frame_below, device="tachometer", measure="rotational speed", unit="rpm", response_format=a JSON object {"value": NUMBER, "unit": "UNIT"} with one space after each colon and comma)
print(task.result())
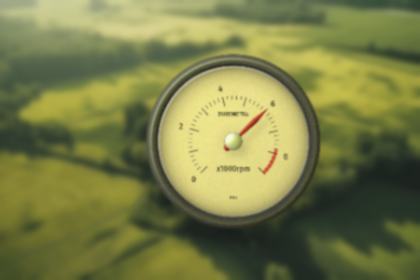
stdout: {"value": 6000, "unit": "rpm"}
